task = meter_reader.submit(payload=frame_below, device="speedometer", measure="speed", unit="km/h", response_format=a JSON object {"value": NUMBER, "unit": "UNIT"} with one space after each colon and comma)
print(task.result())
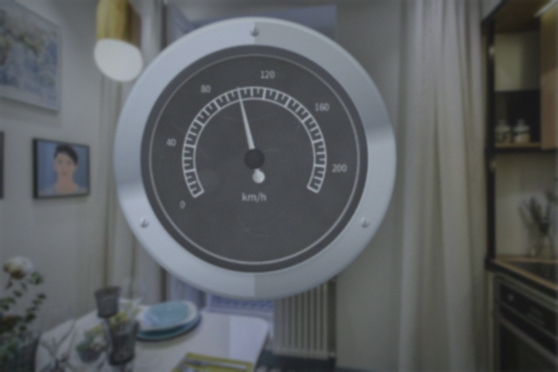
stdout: {"value": 100, "unit": "km/h"}
